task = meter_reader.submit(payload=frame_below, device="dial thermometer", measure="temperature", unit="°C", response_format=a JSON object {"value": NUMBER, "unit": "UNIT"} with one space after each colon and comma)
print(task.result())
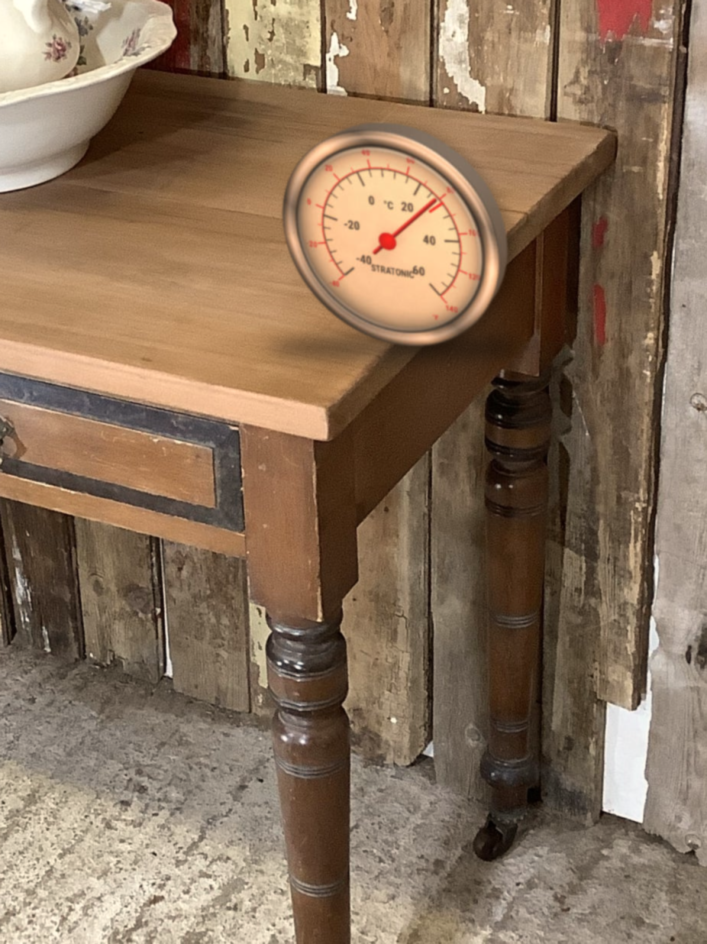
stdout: {"value": 26, "unit": "°C"}
